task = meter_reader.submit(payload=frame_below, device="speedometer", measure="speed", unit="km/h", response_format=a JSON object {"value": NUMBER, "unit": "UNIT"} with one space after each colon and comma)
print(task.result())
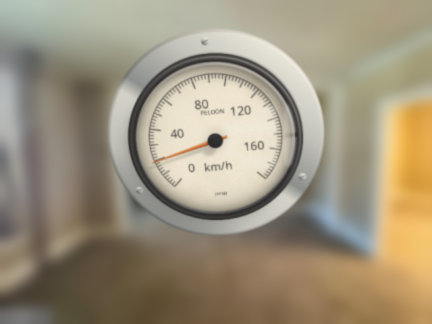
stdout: {"value": 20, "unit": "km/h"}
